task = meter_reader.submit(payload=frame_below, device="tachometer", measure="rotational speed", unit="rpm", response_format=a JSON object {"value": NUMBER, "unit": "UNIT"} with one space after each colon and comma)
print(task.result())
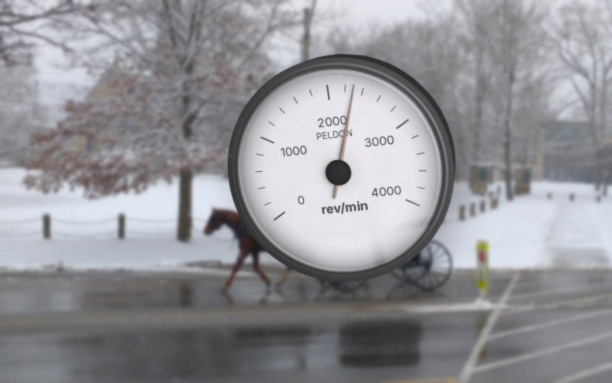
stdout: {"value": 2300, "unit": "rpm"}
